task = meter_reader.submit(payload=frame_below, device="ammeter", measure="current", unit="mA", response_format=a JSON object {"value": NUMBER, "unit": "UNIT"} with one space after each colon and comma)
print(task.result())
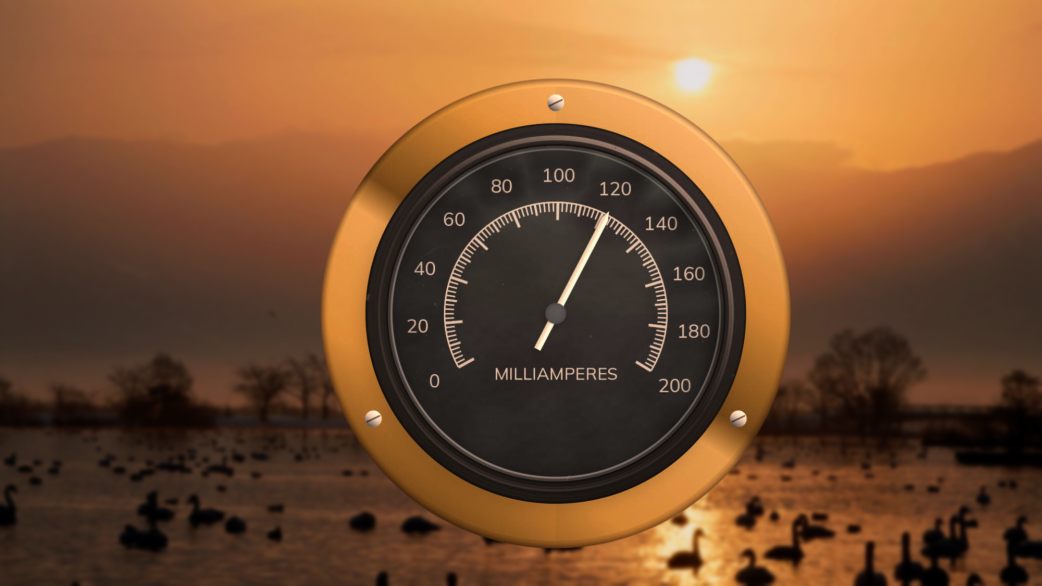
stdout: {"value": 122, "unit": "mA"}
